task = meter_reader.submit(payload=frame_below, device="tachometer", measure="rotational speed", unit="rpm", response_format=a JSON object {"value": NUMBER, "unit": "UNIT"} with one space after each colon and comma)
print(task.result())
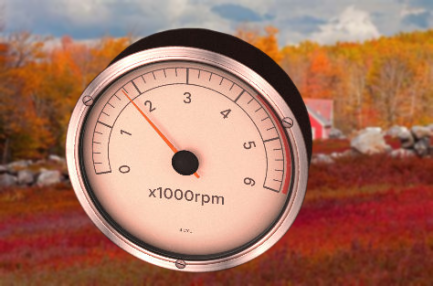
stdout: {"value": 1800, "unit": "rpm"}
